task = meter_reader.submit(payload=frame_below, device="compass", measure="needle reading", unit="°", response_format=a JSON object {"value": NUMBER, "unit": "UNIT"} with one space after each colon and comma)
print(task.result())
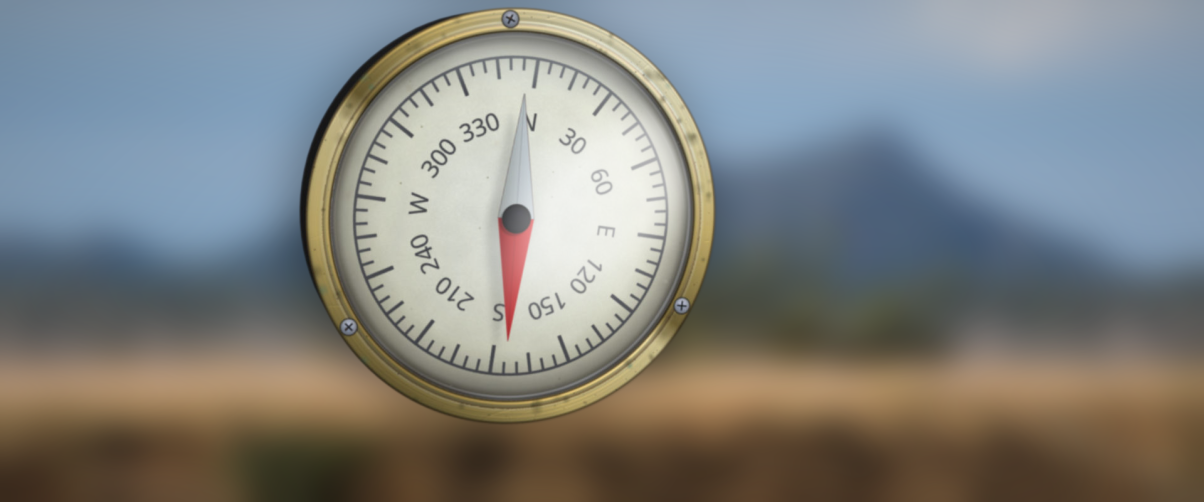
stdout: {"value": 175, "unit": "°"}
